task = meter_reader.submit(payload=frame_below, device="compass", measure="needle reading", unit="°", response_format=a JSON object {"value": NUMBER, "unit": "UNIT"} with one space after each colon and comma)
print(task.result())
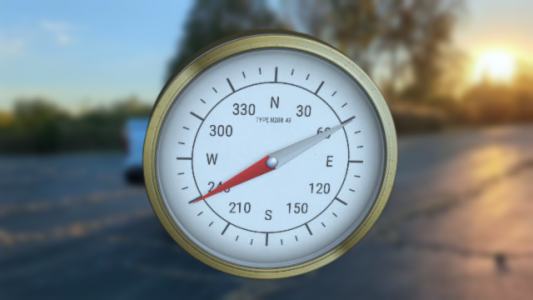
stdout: {"value": 240, "unit": "°"}
